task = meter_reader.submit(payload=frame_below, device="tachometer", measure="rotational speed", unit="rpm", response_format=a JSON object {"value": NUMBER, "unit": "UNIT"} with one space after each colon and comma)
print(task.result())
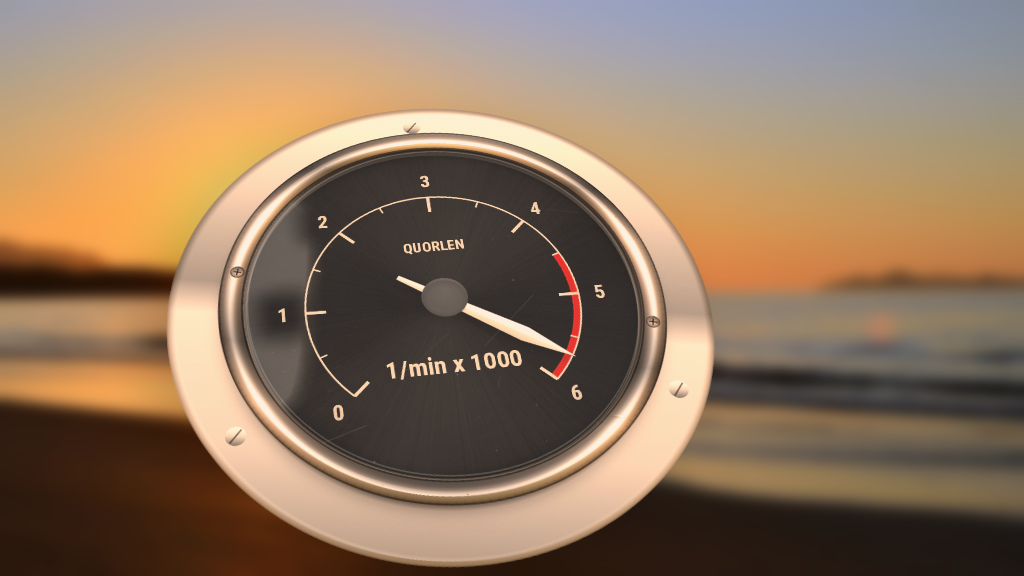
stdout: {"value": 5750, "unit": "rpm"}
